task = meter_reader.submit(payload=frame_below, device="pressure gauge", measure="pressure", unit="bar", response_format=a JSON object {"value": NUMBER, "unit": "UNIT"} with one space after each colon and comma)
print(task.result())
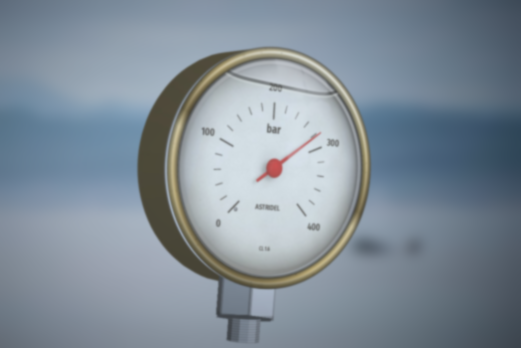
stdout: {"value": 280, "unit": "bar"}
